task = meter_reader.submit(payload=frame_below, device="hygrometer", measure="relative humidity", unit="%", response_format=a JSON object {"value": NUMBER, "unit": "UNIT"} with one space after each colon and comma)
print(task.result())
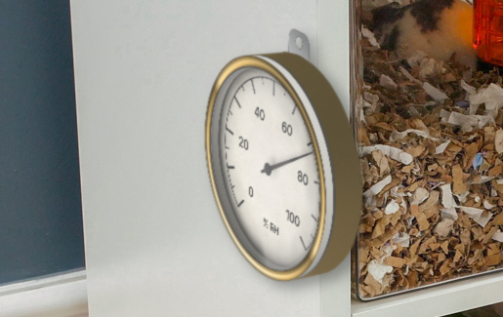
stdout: {"value": 72.5, "unit": "%"}
